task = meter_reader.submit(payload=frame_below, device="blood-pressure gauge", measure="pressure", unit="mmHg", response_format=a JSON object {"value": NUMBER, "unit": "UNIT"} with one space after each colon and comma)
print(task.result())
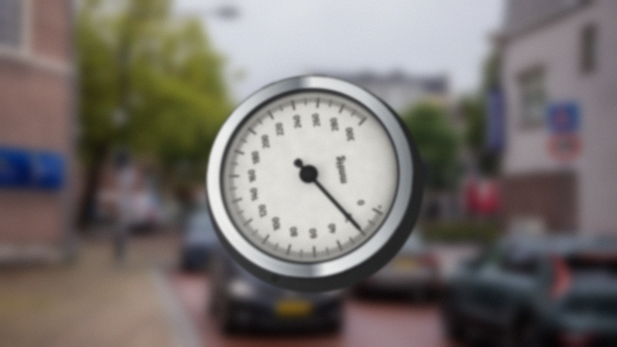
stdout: {"value": 20, "unit": "mmHg"}
